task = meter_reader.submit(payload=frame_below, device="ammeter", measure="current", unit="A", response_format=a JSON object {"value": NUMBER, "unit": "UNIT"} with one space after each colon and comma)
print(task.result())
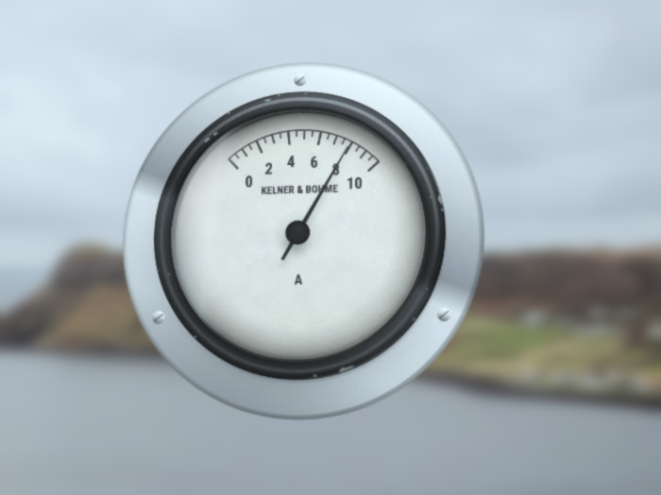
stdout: {"value": 8, "unit": "A"}
